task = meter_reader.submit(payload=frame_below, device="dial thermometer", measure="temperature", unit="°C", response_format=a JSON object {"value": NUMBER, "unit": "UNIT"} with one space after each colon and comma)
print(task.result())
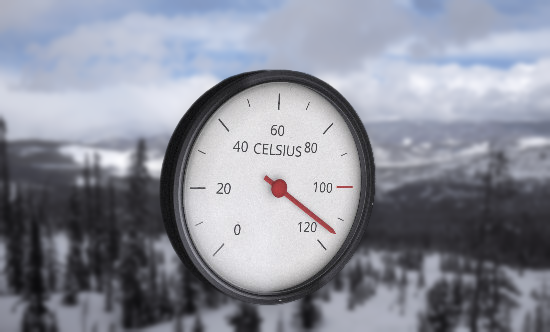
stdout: {"value": 115, "unit": "°C"}
